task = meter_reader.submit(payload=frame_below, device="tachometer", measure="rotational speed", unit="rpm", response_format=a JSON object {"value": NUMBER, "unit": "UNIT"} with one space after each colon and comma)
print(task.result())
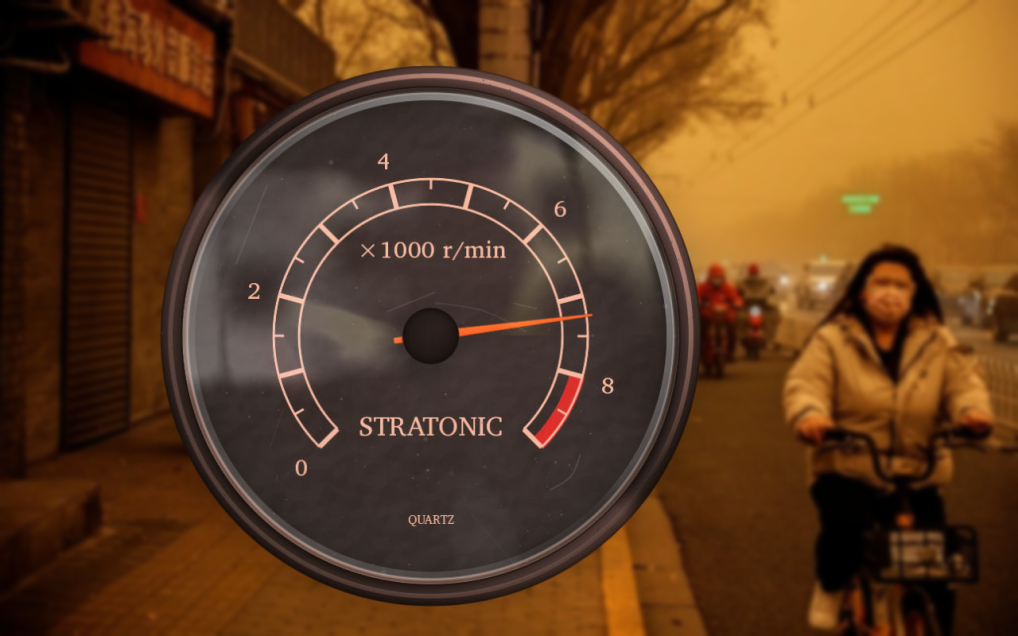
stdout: {"value": 7250, "unit": "rpm"}
